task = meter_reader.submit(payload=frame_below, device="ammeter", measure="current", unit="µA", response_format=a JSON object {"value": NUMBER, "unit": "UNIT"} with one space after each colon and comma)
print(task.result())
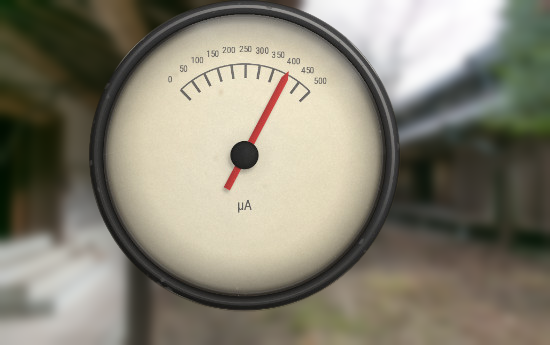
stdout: {"value": 400, "unit": "µA"}
